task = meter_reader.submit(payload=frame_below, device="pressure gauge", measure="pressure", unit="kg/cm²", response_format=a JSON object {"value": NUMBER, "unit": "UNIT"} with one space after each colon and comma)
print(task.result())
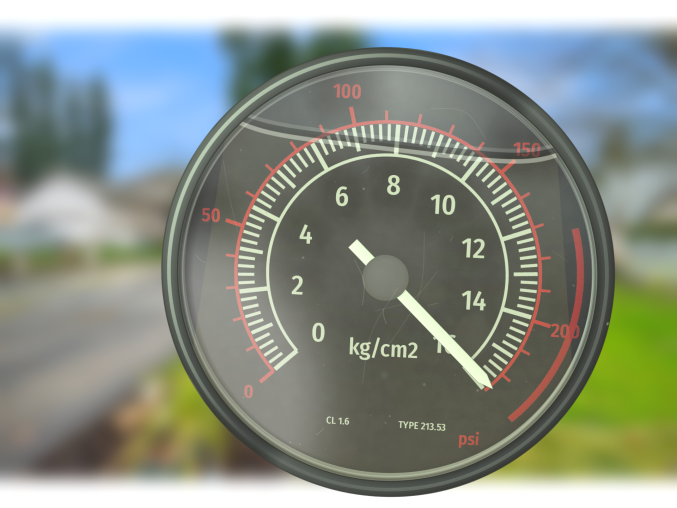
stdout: {"value": 15.8, "unit": "kg/cm²"}
